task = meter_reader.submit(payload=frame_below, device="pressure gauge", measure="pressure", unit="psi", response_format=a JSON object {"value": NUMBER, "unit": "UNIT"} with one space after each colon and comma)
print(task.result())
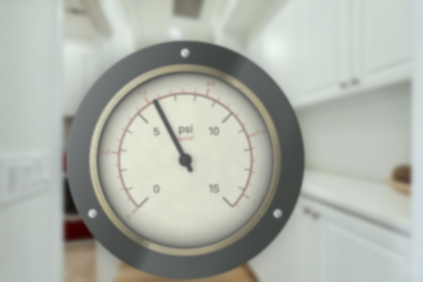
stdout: {"value": 6, "unit": "psi"}
